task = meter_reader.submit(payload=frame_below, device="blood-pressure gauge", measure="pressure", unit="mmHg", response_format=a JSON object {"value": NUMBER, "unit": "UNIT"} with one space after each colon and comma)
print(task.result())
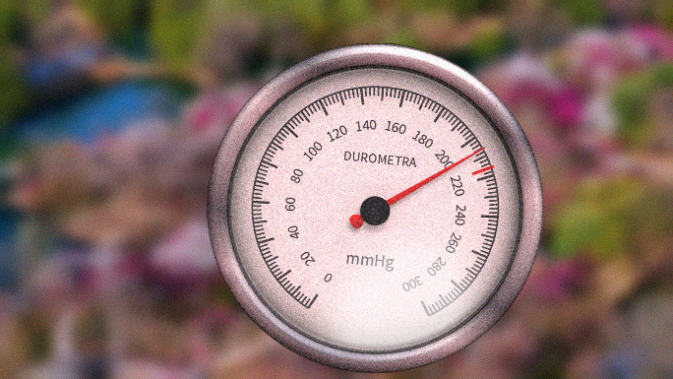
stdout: {"value": 206, "unit": "mmHg"}
